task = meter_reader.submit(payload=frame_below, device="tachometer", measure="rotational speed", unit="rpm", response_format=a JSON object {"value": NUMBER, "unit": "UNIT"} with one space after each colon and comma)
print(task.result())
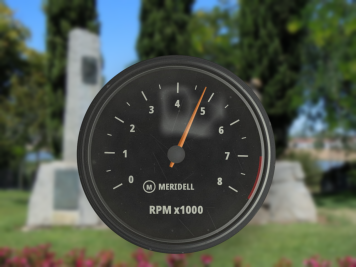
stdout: {"value": 4750, "unit": "rpm"}
